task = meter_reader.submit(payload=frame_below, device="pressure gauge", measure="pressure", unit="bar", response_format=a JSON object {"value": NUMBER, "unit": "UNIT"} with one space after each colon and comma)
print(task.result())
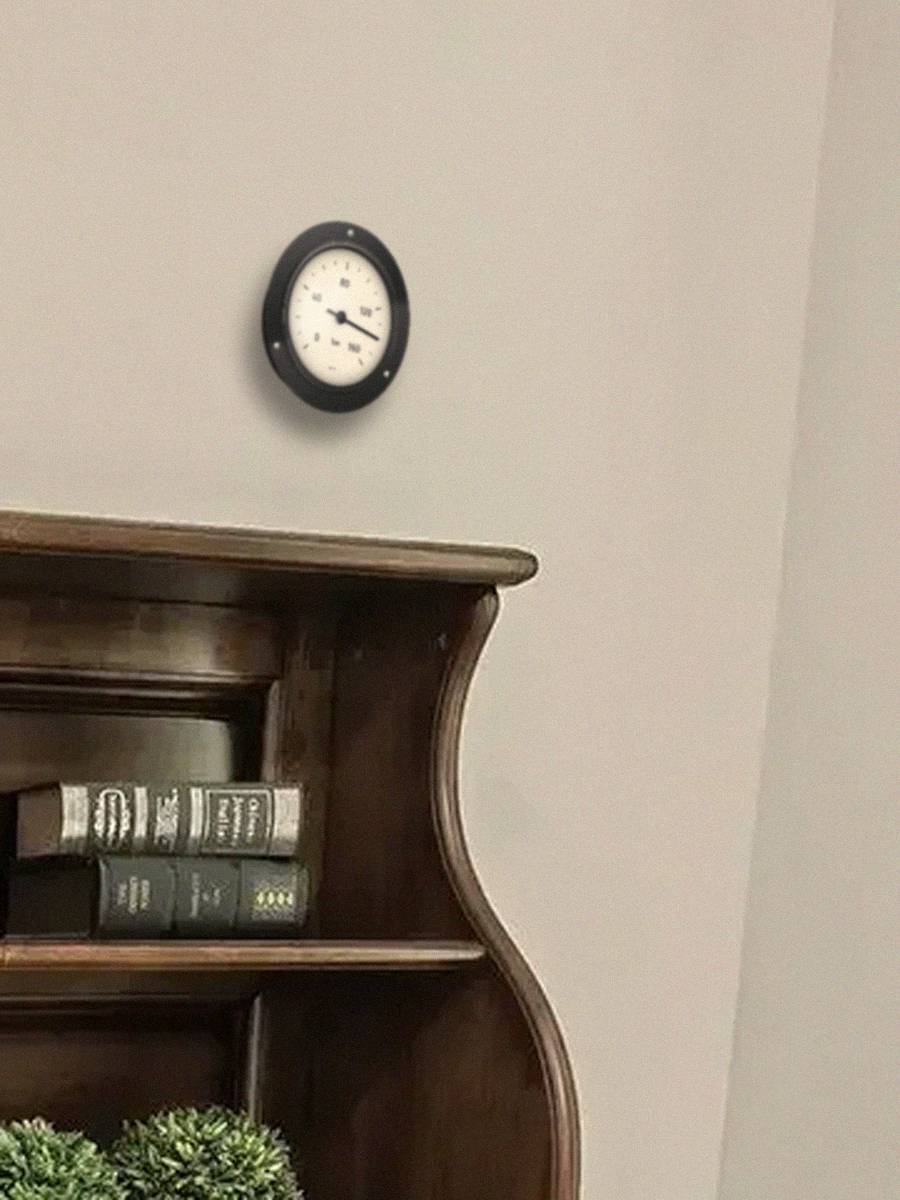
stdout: {"value": 140, "unit": "bar"}
